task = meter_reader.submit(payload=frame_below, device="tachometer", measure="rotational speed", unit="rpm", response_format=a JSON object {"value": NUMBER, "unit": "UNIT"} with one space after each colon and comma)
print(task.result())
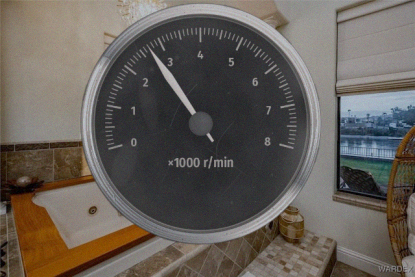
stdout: {"value": 2700, "unit": "rpm"}
